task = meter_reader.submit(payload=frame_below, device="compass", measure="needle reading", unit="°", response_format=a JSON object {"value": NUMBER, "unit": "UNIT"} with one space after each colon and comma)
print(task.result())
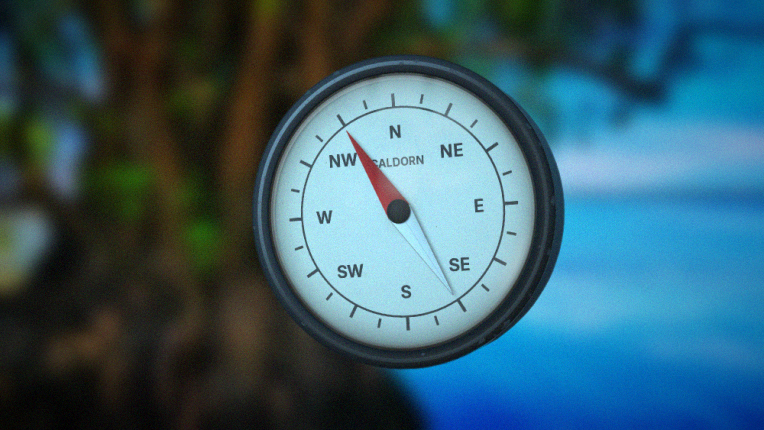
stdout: {"value": 330, "unit": "°"}
